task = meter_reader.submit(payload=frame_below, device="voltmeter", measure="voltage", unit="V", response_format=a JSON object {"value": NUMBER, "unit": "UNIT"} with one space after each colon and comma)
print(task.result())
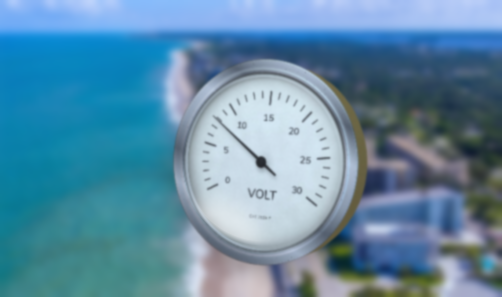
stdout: {"value": 8, "unit": "V"}
